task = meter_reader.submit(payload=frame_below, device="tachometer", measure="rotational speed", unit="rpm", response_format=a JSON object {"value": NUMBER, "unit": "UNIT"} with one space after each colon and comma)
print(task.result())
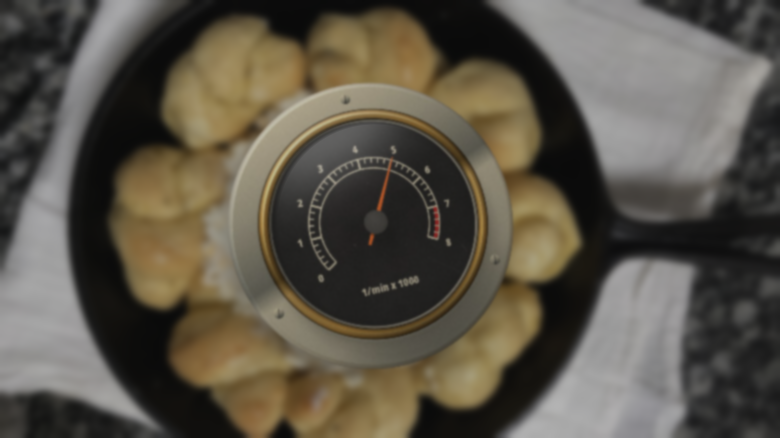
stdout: {"value": 5000, "unit": "rpm"}
